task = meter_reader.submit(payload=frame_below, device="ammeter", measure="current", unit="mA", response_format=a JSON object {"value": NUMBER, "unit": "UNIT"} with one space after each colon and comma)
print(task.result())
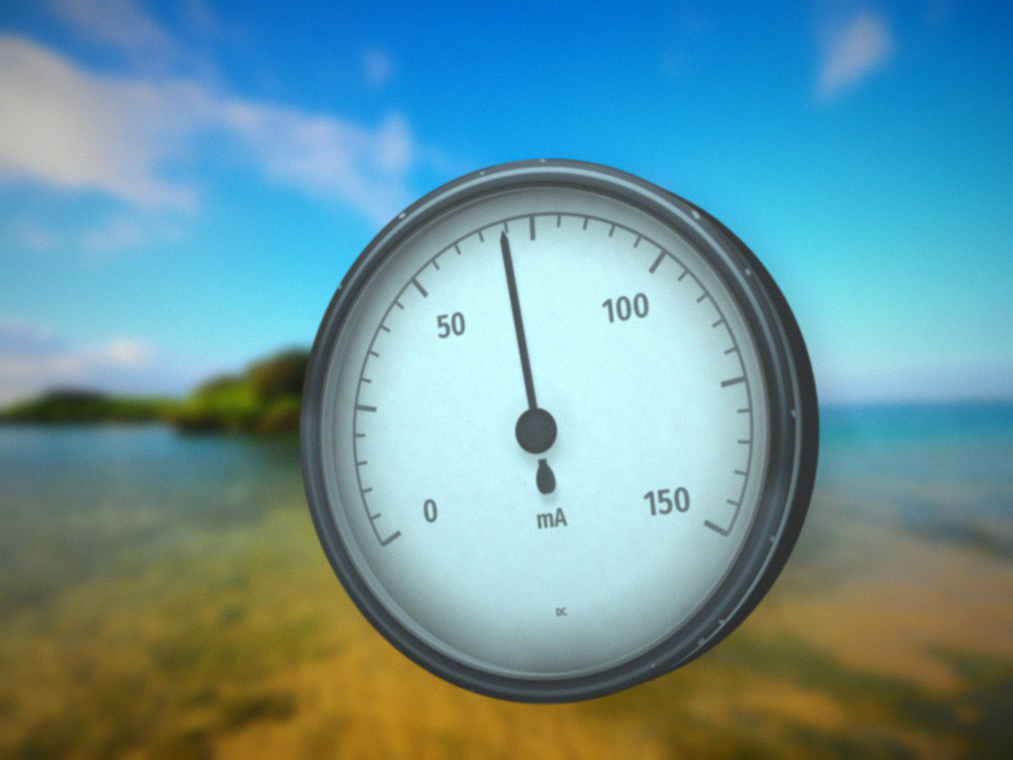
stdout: {"value": 70, "unit": "mA"}
